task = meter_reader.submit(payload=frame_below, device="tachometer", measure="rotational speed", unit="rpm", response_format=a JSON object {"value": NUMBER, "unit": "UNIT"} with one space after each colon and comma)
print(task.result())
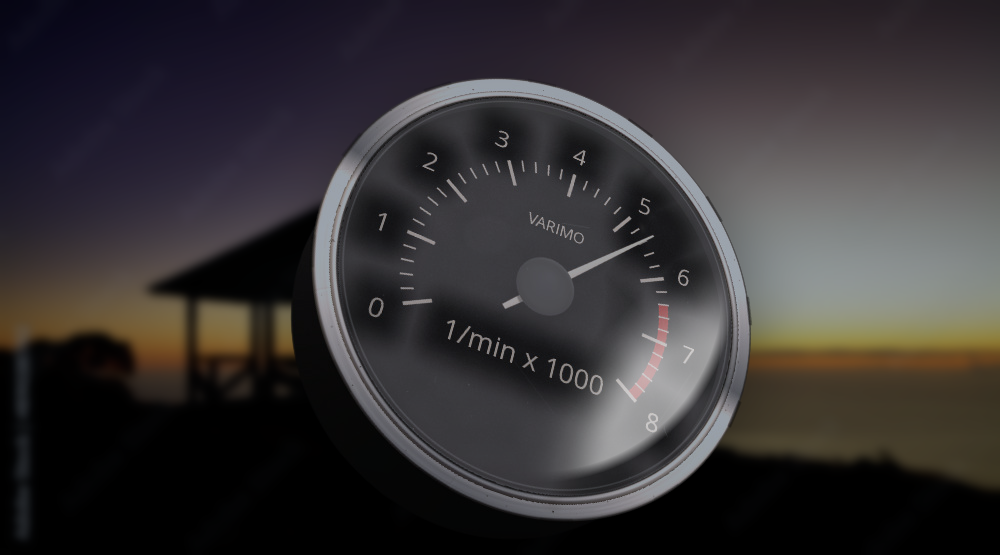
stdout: {"value": 5400, "unit": "rpm"}
